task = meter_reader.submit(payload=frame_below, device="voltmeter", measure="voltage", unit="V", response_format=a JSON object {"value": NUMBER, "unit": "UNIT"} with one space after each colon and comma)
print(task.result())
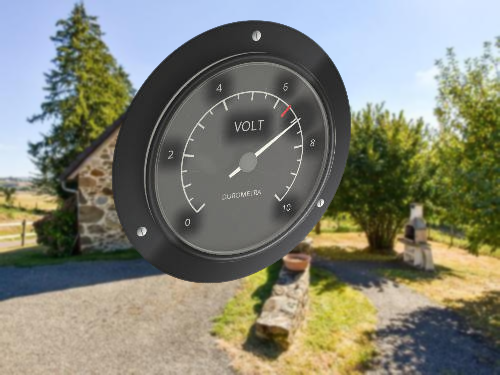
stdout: {"value": 7, "unit": "V"}
